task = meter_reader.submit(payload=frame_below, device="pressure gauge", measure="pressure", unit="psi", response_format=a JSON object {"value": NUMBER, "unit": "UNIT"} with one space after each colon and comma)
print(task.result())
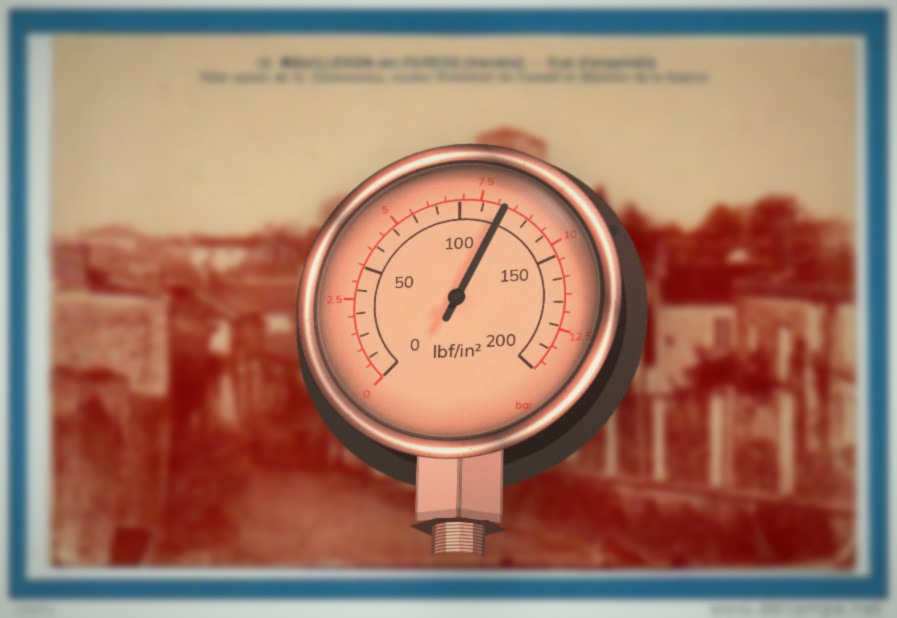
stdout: {"value": 120, "unit": "psi"}
